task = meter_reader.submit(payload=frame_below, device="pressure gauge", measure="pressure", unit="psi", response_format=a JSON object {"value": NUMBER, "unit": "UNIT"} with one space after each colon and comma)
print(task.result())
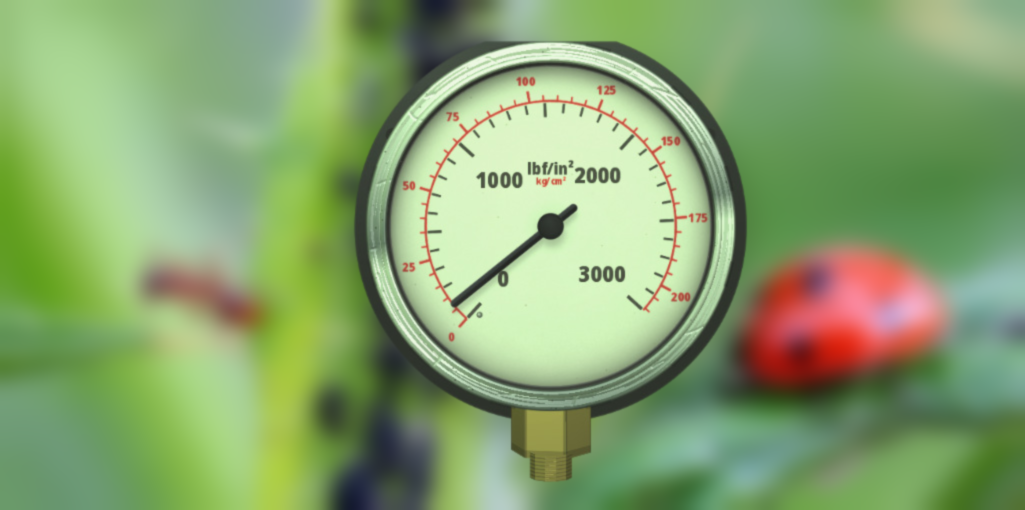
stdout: {"value": 100, "unit": "psi"}
